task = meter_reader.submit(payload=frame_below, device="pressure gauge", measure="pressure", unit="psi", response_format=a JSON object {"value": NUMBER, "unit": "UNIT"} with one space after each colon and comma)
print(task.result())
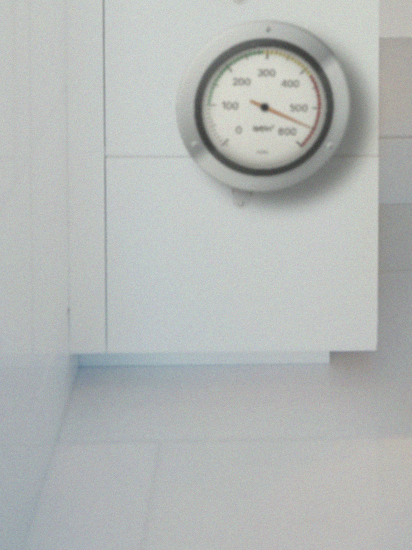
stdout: {"value": 550, "unit": "psi"}
